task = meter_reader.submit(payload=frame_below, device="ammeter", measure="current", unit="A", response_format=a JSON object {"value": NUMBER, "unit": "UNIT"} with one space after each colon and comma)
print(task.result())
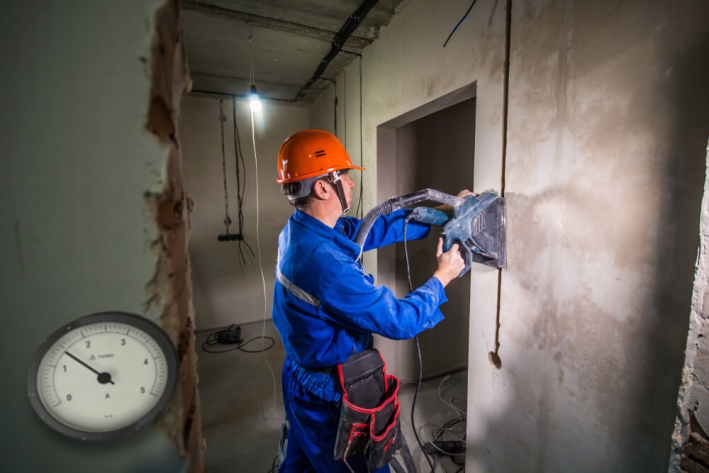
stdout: {"value": 1.5, "unit": "A"}
